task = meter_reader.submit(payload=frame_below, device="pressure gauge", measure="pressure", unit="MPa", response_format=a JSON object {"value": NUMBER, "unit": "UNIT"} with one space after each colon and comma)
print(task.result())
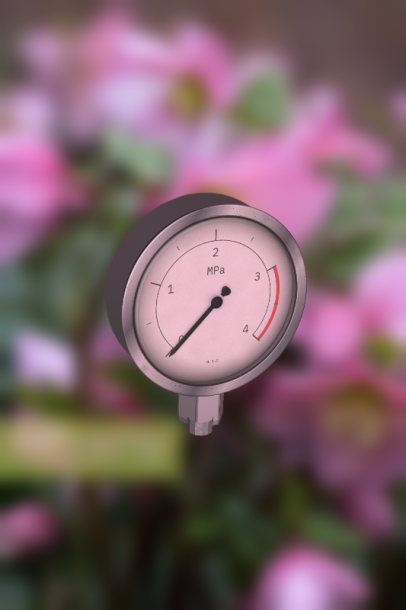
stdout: {"value": 0, "unit": "MPa"}
